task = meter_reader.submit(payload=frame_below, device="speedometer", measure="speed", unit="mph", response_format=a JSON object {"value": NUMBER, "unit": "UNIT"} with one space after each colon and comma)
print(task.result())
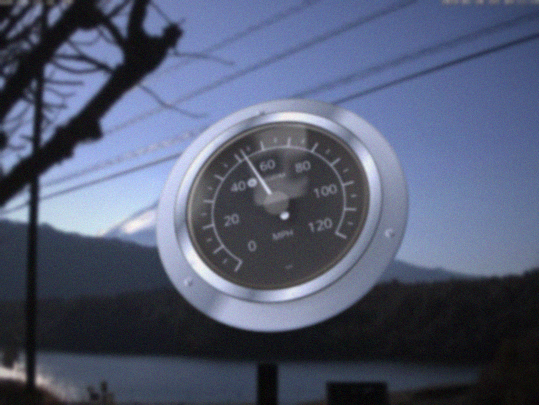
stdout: {"value": 52.5, "unit": "mph"}
